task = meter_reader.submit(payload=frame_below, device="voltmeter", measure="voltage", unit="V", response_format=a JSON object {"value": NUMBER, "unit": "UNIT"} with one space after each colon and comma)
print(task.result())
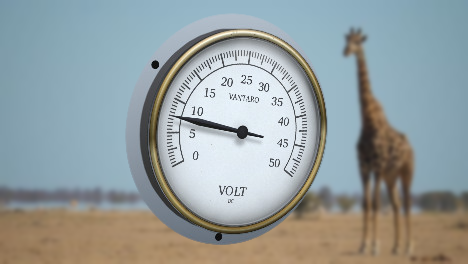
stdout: {"value": 7.5, "unit": "V"}
